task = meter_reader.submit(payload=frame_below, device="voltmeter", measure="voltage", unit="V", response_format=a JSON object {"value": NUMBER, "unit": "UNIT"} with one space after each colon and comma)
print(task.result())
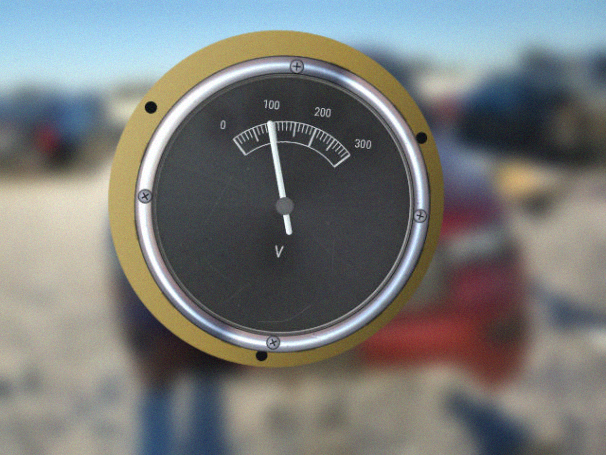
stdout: {"value": 90, "unit": "V"}
